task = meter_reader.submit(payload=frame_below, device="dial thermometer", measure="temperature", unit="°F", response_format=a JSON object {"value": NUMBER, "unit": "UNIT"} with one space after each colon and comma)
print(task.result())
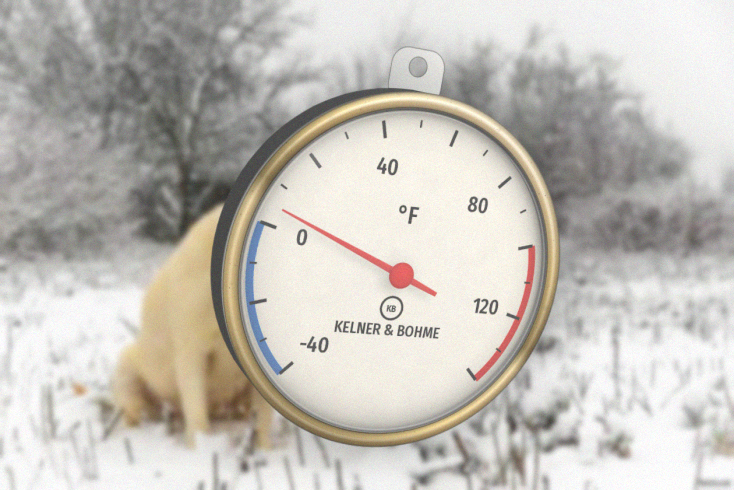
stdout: {"value": 5, "unit": "°F"}
